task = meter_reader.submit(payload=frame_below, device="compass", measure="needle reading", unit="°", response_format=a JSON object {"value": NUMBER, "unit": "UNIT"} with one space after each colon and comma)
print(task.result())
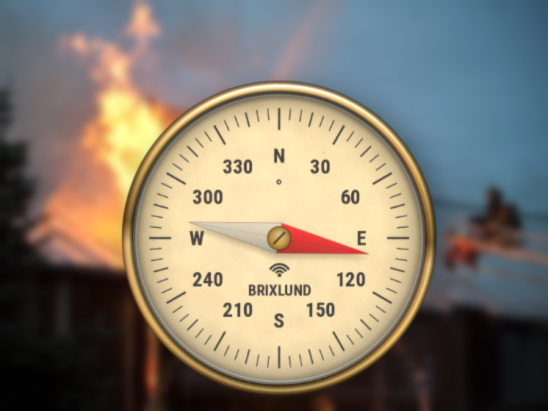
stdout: {"value": 100, "unit": "°"}
